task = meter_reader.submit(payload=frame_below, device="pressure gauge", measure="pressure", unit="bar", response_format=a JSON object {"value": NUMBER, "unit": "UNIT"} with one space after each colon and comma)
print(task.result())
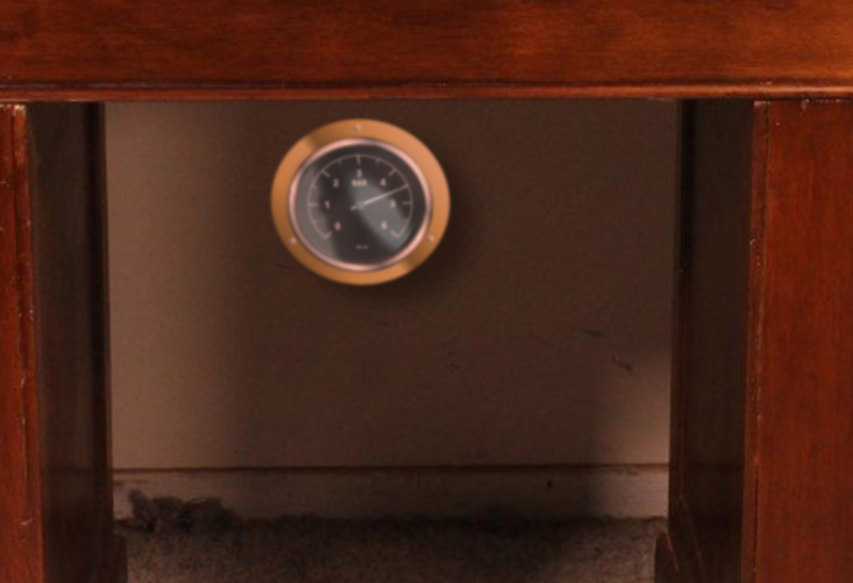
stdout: {"value": 4.5, "unit": "bar"}
